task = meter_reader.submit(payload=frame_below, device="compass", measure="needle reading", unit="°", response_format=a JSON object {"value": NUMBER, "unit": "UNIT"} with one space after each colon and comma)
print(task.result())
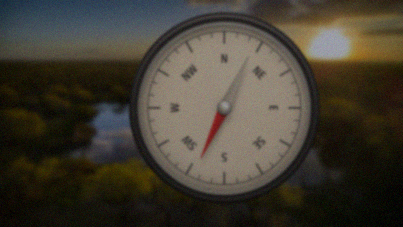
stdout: {"value": 205, "unit": "°"}
